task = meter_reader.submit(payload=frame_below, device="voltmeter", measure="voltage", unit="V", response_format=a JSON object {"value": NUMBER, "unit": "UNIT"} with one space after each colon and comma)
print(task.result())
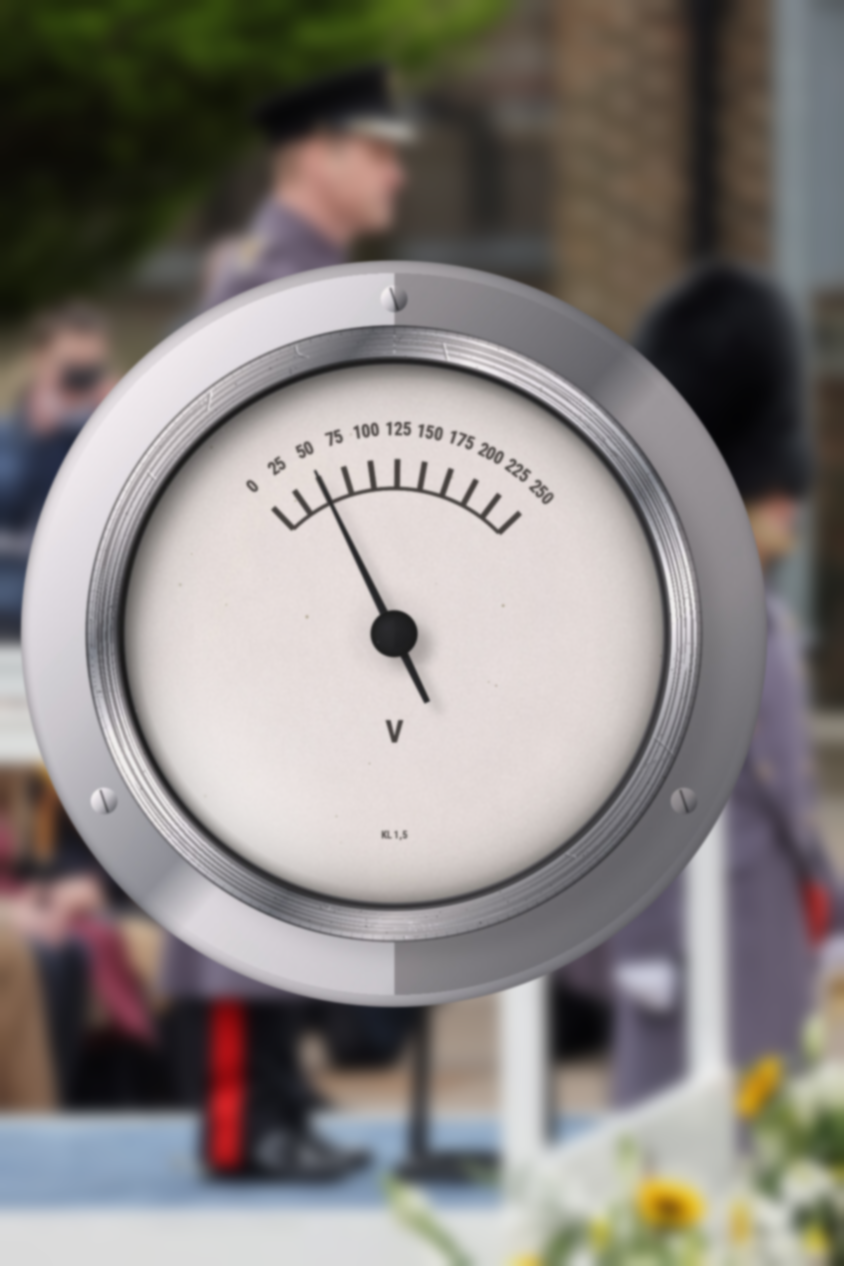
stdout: {"value": 50, "unit": "V"}
